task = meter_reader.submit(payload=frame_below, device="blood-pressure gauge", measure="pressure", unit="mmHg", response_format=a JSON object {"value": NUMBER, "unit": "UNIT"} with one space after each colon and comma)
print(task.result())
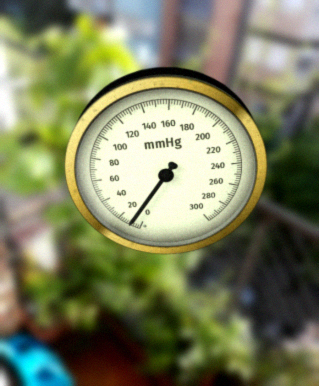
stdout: {"value": 10, "unit": "mmHg"}
